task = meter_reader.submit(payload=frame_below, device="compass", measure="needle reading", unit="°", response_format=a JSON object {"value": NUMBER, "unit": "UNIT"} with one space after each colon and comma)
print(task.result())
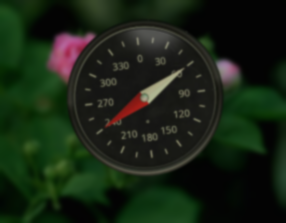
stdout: {"value": 240, "unit": "°"}
